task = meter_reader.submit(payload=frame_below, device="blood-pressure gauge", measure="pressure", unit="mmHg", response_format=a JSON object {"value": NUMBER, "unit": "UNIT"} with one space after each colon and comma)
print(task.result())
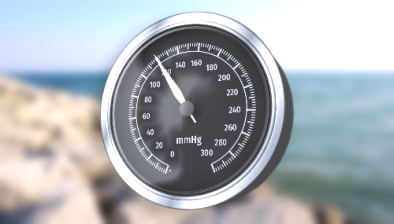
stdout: {"value": 120, "unit": "mmHg"}
